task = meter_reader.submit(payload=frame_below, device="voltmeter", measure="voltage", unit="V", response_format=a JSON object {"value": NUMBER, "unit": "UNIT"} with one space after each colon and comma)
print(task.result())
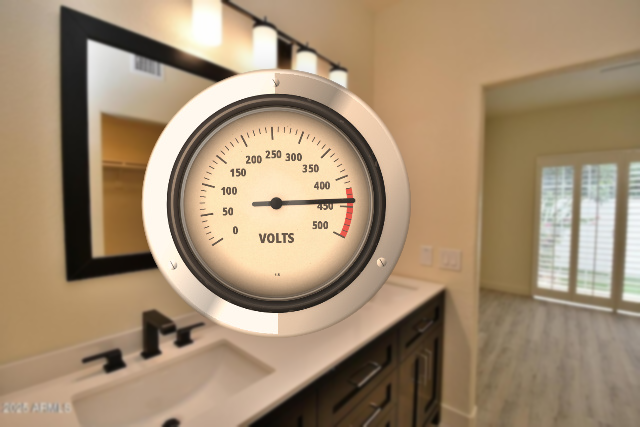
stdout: {"value": 440, "unit": "V"}
